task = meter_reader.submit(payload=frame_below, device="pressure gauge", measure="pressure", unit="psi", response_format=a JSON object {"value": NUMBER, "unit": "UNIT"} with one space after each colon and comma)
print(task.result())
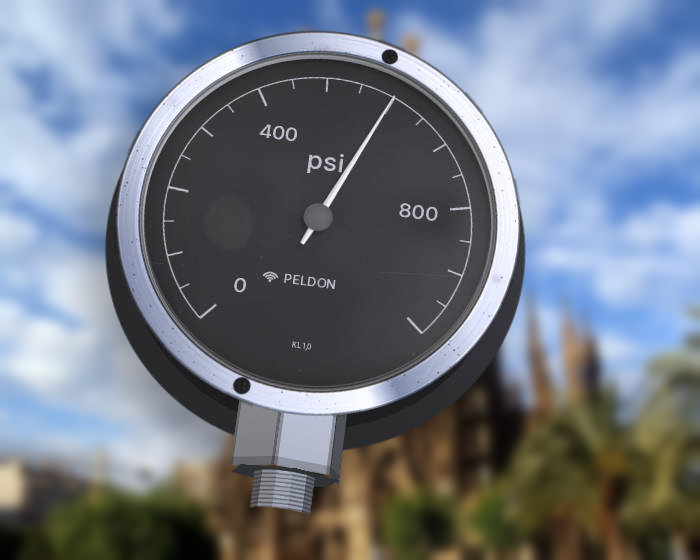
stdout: {"value": 600, "unit": "psi"}
